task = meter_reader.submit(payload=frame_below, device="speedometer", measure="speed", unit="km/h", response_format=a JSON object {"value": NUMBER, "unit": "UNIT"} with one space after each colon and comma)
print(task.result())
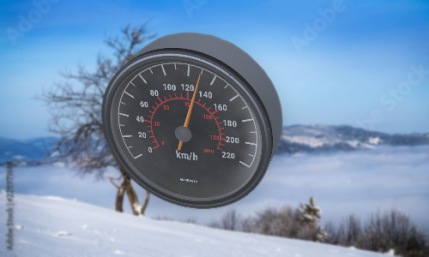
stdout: {"value": 130, "unit": "km/h"}
